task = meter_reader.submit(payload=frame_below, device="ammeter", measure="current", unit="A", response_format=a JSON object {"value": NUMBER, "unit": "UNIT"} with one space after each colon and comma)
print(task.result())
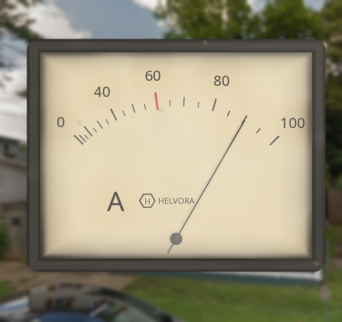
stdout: {"value": 90, "unit": "A"}
